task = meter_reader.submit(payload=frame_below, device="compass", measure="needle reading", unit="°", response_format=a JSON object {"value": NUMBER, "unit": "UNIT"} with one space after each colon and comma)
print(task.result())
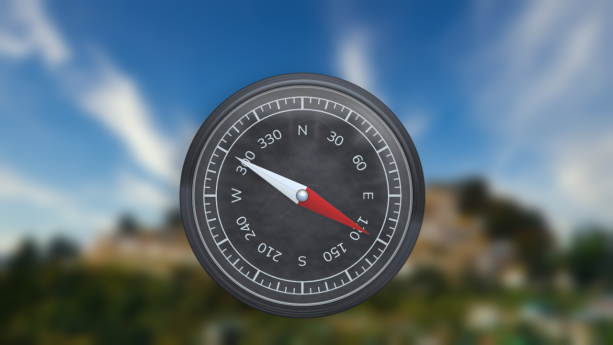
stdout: {"value": 120, "unit": "°"}
